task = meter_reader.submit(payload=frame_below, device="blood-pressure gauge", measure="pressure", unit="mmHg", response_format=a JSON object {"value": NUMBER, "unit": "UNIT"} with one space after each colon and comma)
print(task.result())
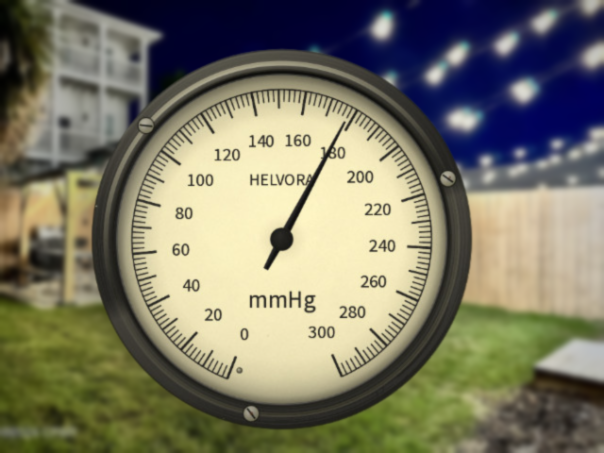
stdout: {"value": 178, "unit": "mmHg"}
